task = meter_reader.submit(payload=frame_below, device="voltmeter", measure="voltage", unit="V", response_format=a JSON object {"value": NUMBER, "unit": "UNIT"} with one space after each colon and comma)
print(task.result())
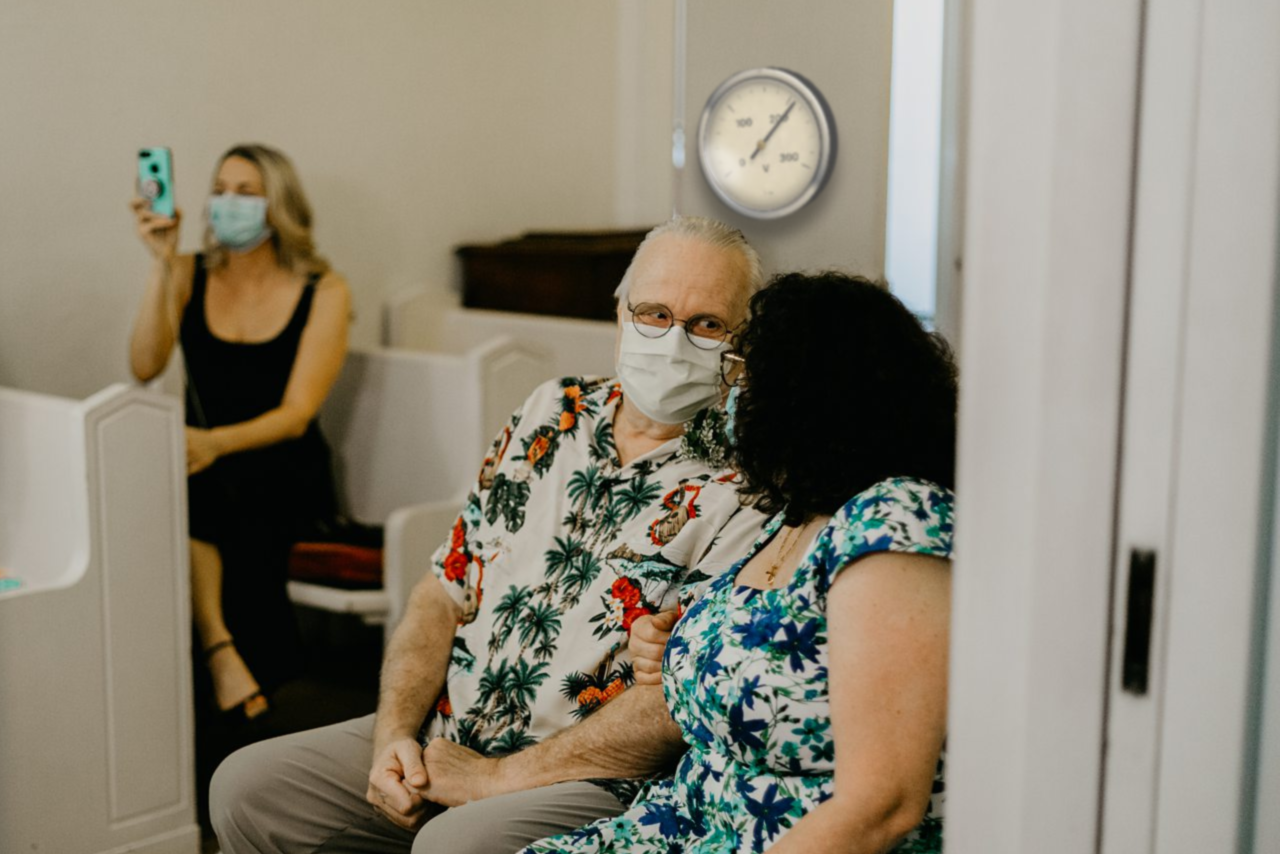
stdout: {"value": 210, "unit": "V"}
